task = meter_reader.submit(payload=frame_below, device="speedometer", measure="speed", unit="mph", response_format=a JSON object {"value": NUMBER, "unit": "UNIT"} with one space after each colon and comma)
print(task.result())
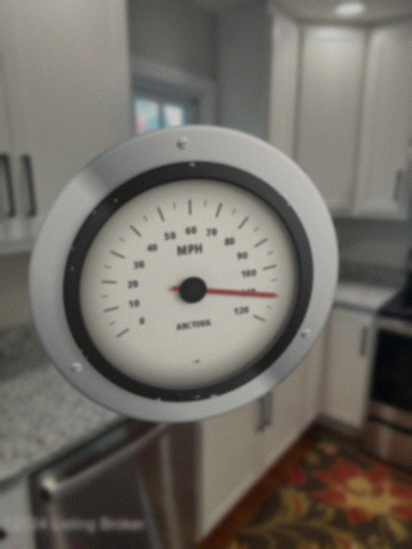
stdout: {"value": 110, "unit": "mph"}
